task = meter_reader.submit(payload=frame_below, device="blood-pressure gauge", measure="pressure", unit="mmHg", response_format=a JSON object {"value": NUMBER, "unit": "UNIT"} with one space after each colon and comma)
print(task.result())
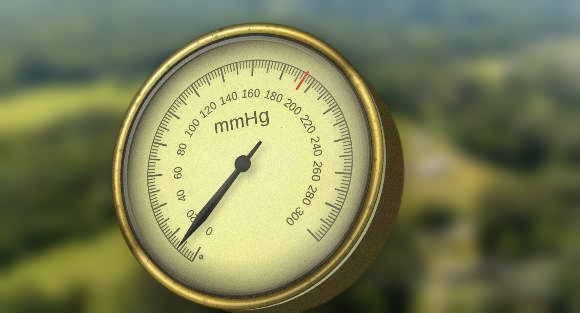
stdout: {"value": 10, "unit": "mmHg"}
